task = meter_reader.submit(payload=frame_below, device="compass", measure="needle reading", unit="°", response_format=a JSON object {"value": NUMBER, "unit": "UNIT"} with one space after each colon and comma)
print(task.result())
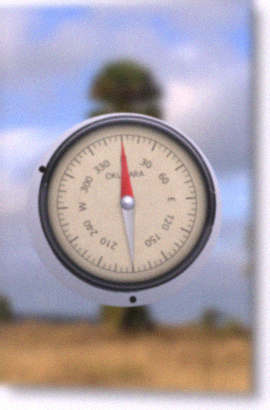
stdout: {"value": 0, "unit": "°"}
